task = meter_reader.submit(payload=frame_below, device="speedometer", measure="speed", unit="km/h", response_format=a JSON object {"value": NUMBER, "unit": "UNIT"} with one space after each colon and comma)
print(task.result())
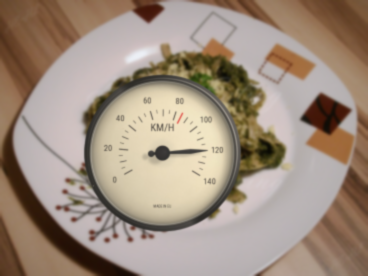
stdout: {"value": 120, "unit": "km/h"}
